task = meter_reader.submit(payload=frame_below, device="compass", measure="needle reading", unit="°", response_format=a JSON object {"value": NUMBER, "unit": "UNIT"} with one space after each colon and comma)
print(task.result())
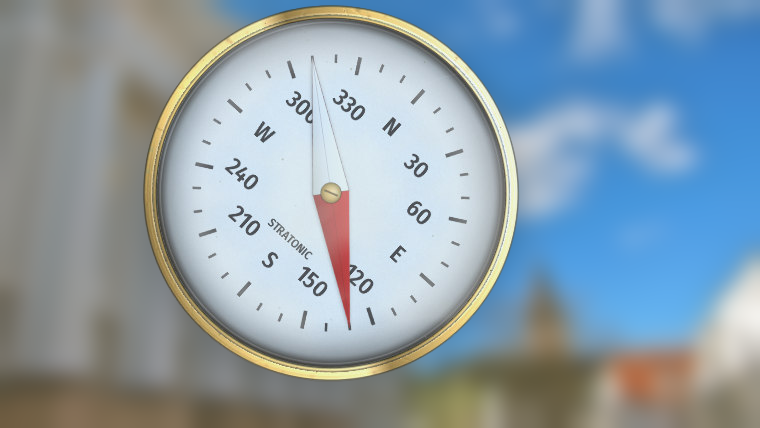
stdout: {"value": 130, "unit": "°"}
